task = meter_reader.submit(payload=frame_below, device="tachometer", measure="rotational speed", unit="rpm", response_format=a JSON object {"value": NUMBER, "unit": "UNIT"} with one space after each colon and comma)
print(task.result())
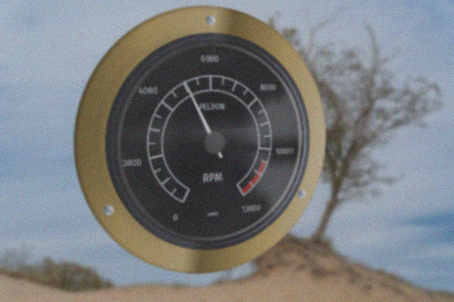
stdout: {"value": 5000, "unit": "rpm"}
